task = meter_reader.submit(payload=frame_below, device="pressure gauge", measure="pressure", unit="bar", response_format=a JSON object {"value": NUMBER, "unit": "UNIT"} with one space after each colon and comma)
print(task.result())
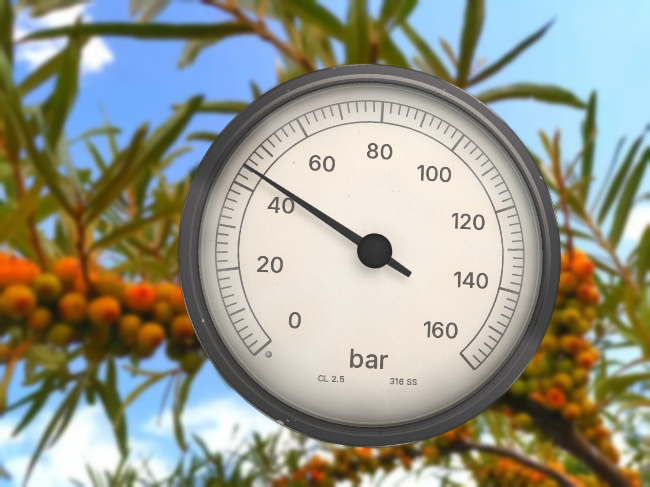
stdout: {"value": 44, "unit": "bar"}
